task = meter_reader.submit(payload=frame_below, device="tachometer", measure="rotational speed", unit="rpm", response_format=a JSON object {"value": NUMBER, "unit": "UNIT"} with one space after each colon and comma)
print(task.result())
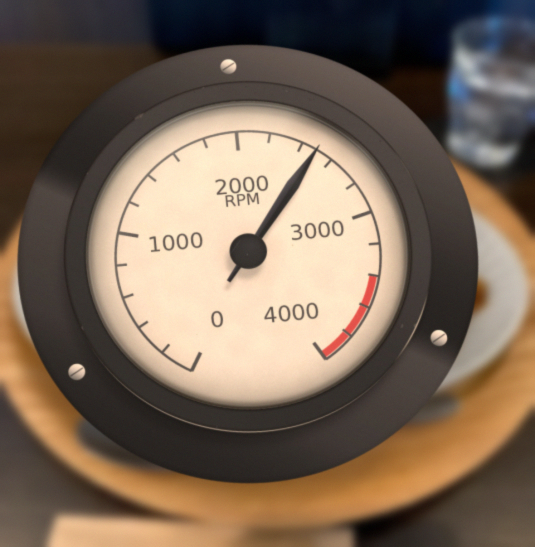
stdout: {"value": 2500, "unit": "rpm"}
